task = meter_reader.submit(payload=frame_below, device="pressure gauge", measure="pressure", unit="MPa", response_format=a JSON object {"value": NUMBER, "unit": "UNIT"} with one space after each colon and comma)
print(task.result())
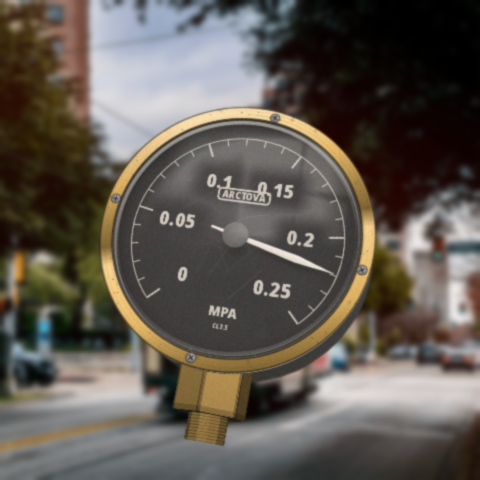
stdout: {"value": 0.22, "unit": "MPa"}
